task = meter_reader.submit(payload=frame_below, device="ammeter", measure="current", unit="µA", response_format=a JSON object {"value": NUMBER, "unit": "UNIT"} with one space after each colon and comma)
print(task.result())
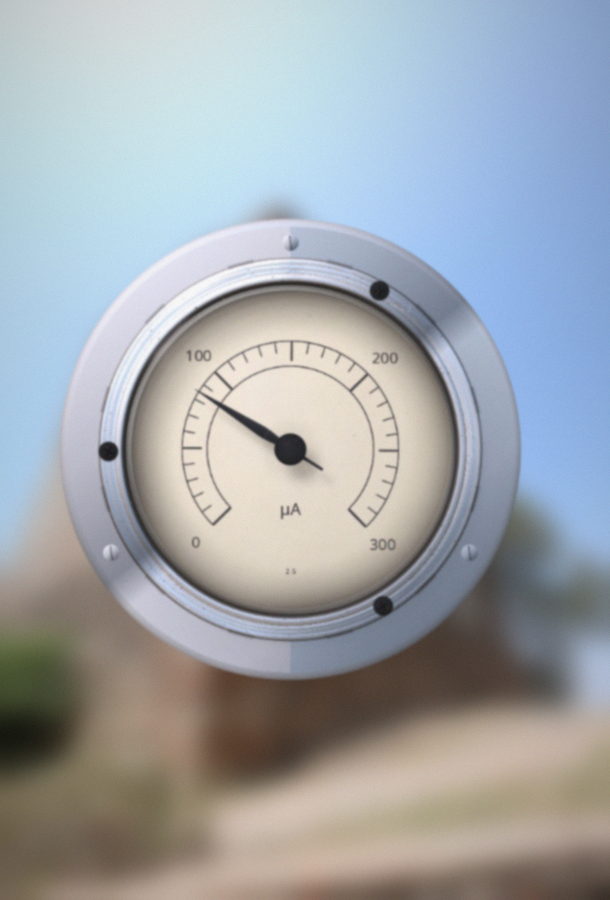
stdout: {"value": 85, "unit": "µA"}
